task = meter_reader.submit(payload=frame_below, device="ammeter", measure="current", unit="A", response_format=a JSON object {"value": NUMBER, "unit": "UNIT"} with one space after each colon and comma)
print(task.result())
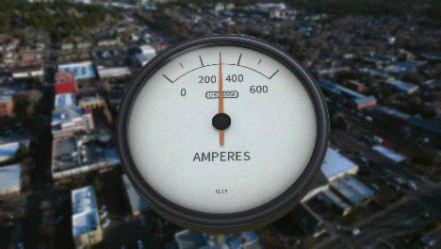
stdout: {"value": 300, "unit": "A"}
